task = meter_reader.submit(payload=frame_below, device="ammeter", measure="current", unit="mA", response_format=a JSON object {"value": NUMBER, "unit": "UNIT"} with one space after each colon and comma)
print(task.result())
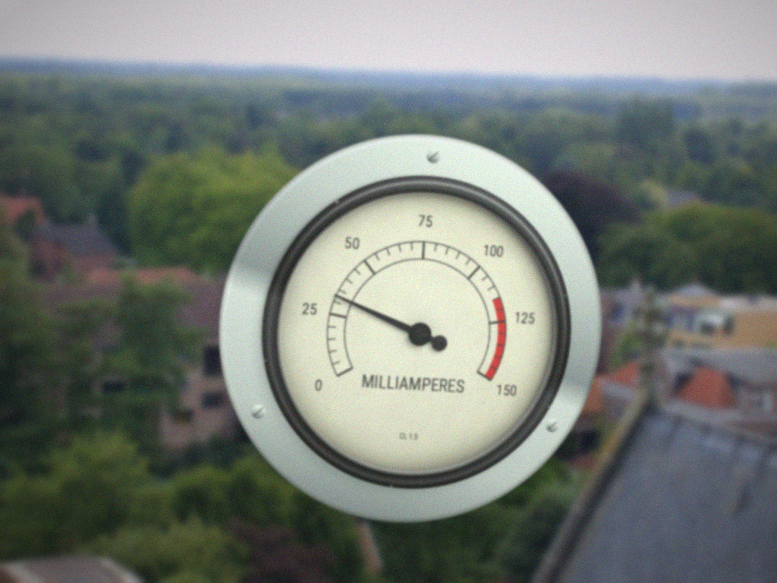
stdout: {"value": 32.5, "unit": "mA"}
